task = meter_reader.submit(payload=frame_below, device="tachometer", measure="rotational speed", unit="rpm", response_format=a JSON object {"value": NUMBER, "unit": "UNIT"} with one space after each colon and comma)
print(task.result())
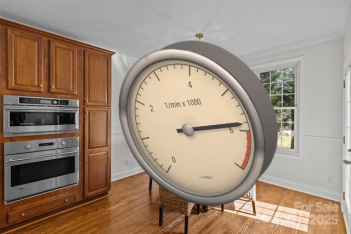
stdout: {"value": 5800, "unit": "rpm"}
